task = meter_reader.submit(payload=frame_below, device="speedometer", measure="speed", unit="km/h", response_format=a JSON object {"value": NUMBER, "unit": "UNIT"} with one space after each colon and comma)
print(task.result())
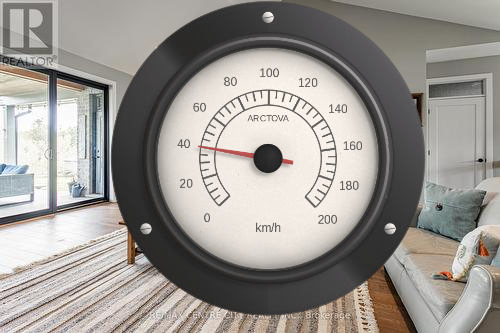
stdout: {"value": 40, "unit": "km/h"}
